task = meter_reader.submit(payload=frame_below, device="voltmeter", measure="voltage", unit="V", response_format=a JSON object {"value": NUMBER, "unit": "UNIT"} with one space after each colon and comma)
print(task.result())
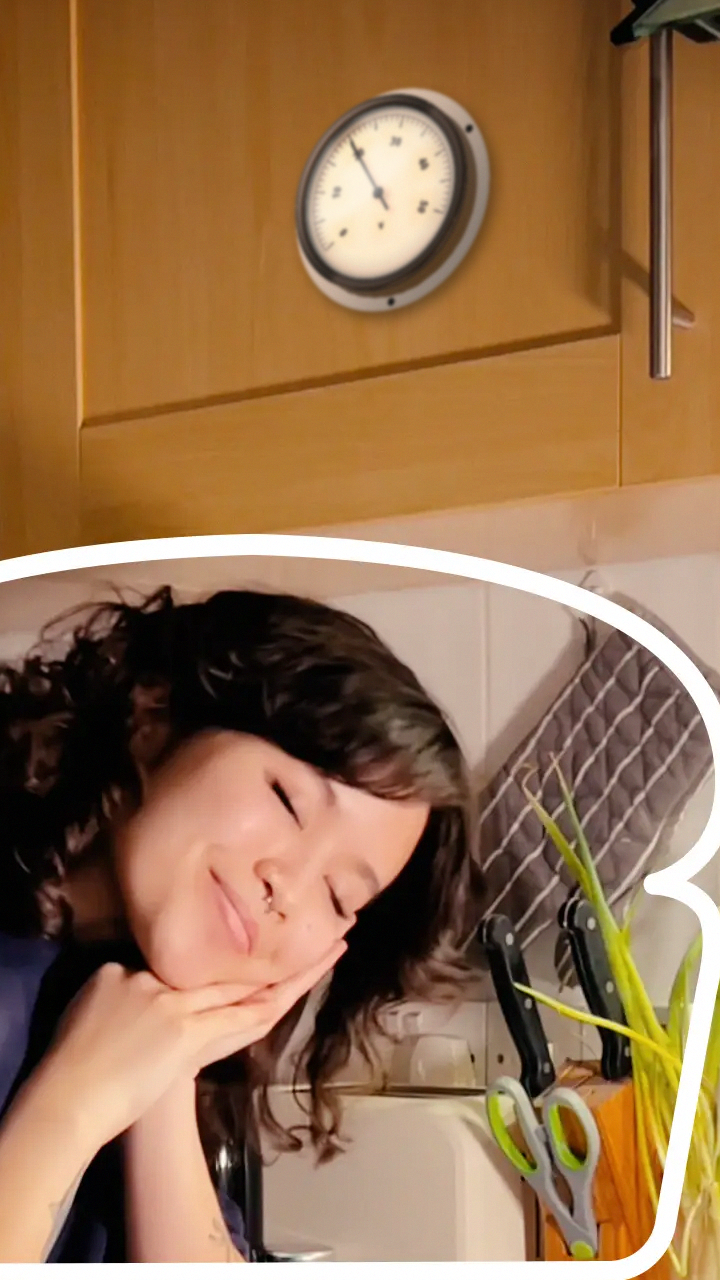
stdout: {"value": 20, "unit": "V"}
